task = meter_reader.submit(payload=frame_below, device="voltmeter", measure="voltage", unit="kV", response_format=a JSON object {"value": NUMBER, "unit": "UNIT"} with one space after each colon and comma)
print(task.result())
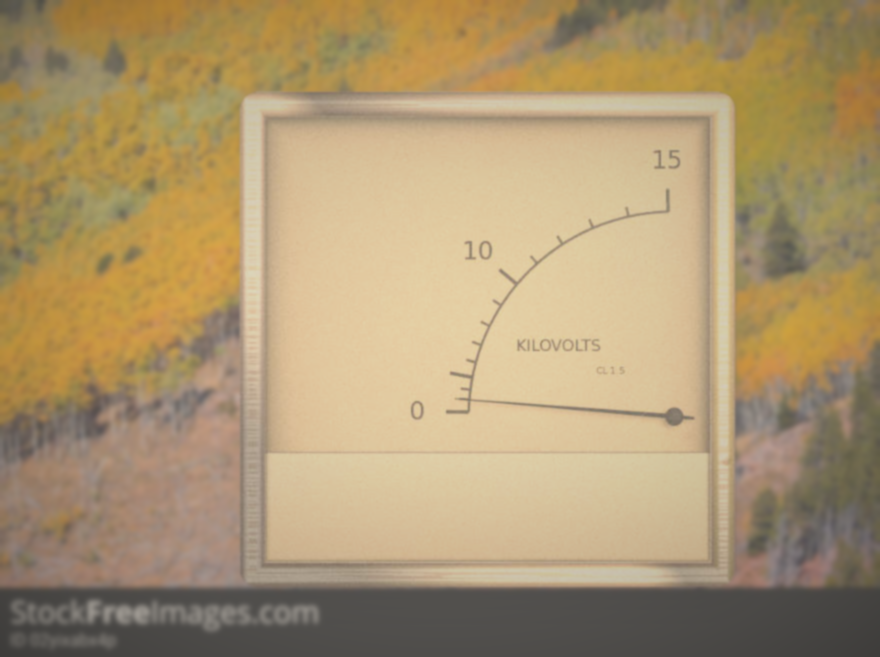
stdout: {"value": 3, "unit": "kV"}
